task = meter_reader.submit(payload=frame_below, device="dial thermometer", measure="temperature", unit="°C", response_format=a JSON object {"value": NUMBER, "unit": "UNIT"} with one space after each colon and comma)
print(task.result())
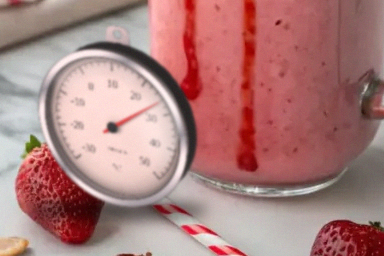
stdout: {"value": 26, "unit": "°C"}
